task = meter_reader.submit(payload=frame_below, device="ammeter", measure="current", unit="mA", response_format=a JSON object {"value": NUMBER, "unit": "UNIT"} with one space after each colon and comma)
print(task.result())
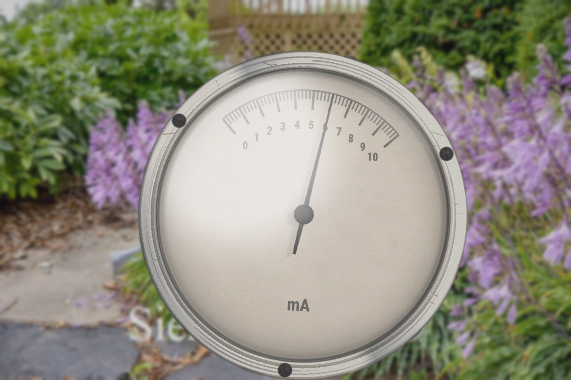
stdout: {"value": 6, "unit": "mA"}
